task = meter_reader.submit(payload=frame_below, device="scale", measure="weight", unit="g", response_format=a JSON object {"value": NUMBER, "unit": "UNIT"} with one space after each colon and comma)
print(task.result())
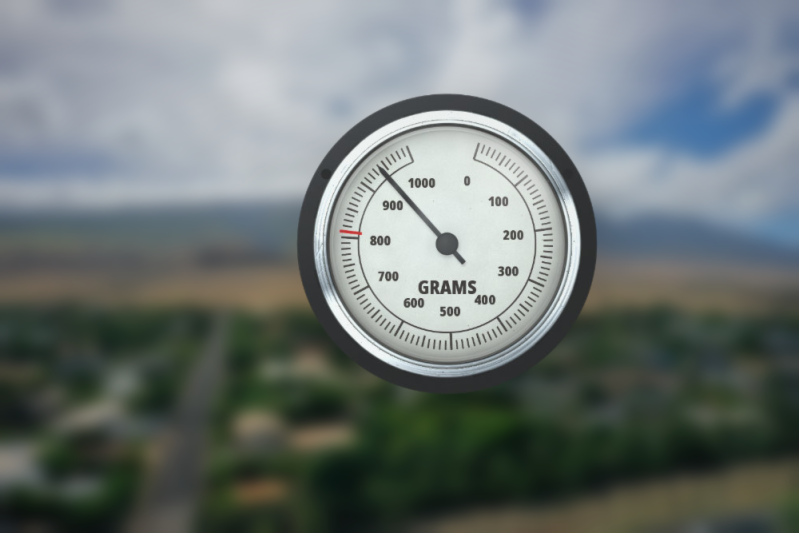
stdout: {"value": 940, "unit": "g"}
